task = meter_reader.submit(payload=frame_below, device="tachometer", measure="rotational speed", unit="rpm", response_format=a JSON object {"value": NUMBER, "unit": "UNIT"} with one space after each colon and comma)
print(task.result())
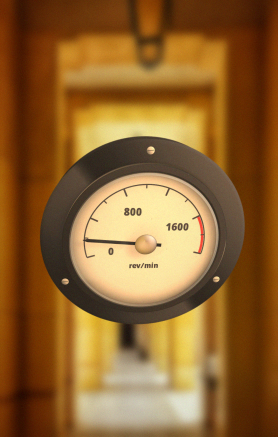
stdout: {"value": 200, "unit": "rpm"}
